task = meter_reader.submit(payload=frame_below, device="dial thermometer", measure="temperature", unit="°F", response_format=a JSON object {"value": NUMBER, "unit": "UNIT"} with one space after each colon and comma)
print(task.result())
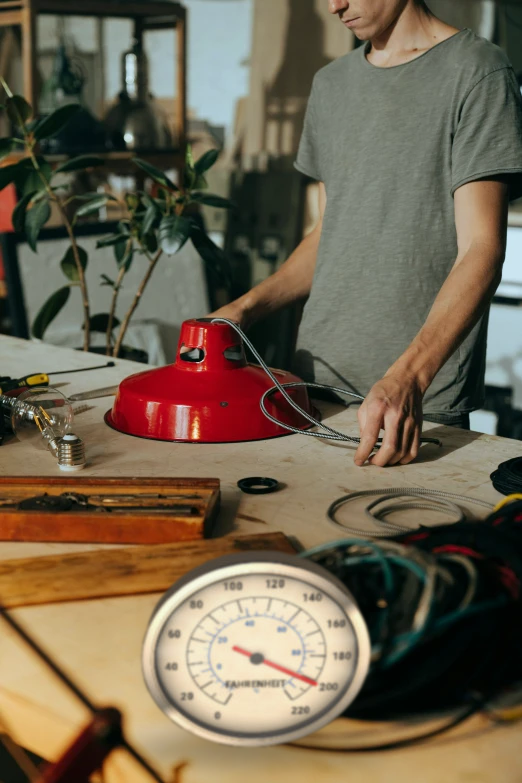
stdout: {"value": 200, "unit": "°F"}
